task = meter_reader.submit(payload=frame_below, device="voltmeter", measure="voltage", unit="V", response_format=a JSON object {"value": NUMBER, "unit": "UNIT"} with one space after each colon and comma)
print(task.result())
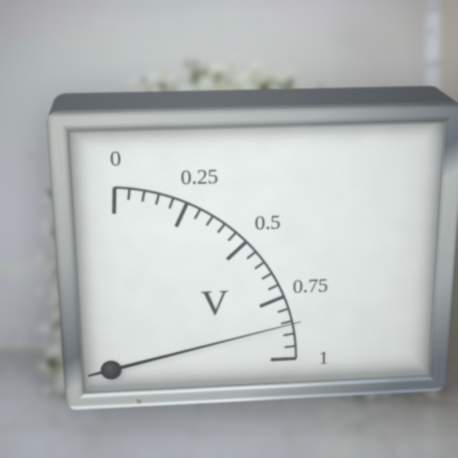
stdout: {"value": 0.85, "unit": "V"}
